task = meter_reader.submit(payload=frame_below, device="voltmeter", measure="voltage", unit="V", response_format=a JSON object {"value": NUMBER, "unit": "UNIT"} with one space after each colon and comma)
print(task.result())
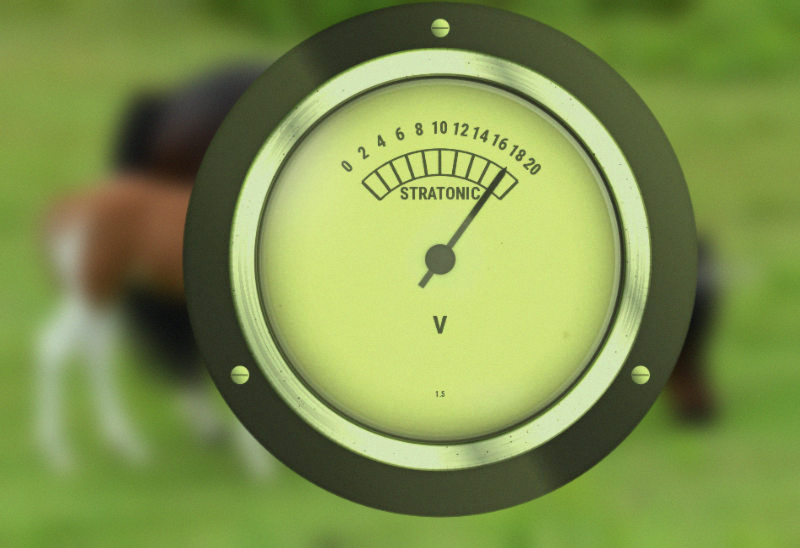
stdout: {"value": 18, "unit": "V"}
